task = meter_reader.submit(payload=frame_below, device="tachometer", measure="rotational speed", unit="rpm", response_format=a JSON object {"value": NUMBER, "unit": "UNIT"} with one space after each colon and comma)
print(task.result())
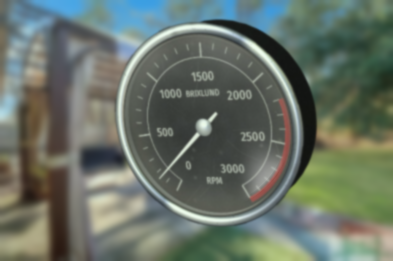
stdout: {"value": 150, "unit": "rpm"}
